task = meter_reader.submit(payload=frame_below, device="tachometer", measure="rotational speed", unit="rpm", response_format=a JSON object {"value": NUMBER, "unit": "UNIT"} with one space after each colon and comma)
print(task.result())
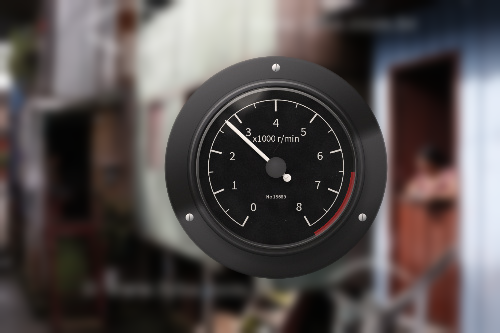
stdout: {"value": 2750, "unit": "rpm"}
